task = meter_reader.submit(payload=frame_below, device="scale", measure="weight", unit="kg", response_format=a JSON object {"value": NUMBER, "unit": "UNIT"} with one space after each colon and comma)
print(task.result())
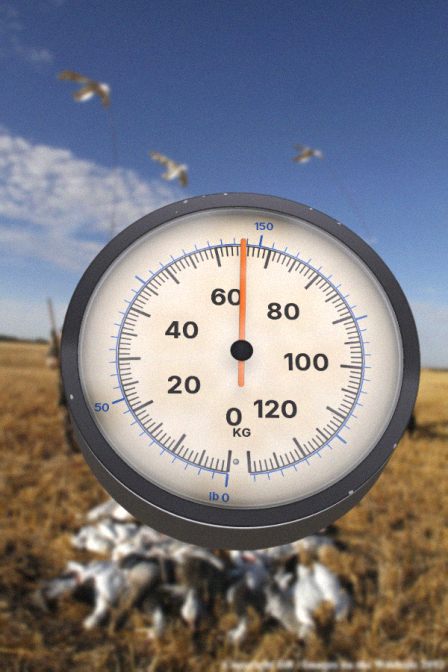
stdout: {"value": 65, "unit": "kg"}
